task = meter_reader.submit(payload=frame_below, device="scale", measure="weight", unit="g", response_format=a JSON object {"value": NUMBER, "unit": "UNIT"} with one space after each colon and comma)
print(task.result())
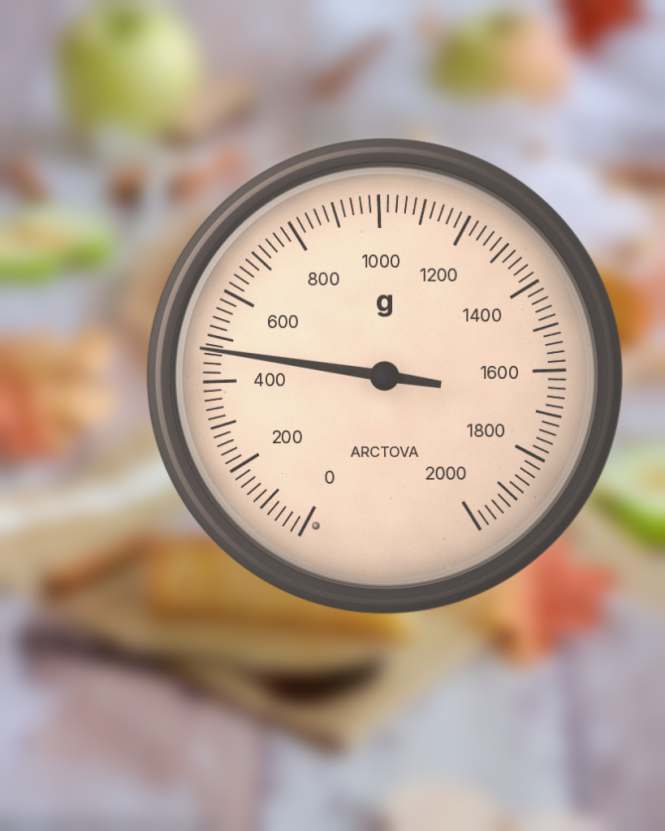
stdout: {"value": 470, "unit": "g"}
